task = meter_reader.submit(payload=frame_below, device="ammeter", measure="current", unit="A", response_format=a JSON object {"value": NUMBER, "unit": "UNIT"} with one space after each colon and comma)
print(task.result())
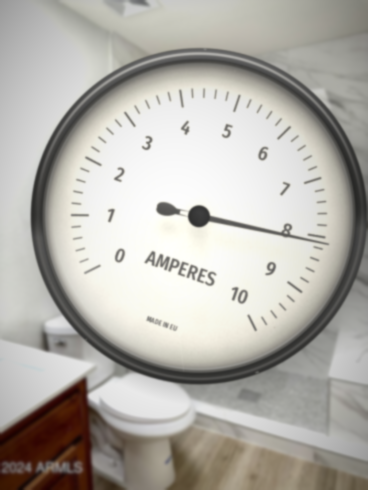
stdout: {"value": 8.1, "unit": "A"}
